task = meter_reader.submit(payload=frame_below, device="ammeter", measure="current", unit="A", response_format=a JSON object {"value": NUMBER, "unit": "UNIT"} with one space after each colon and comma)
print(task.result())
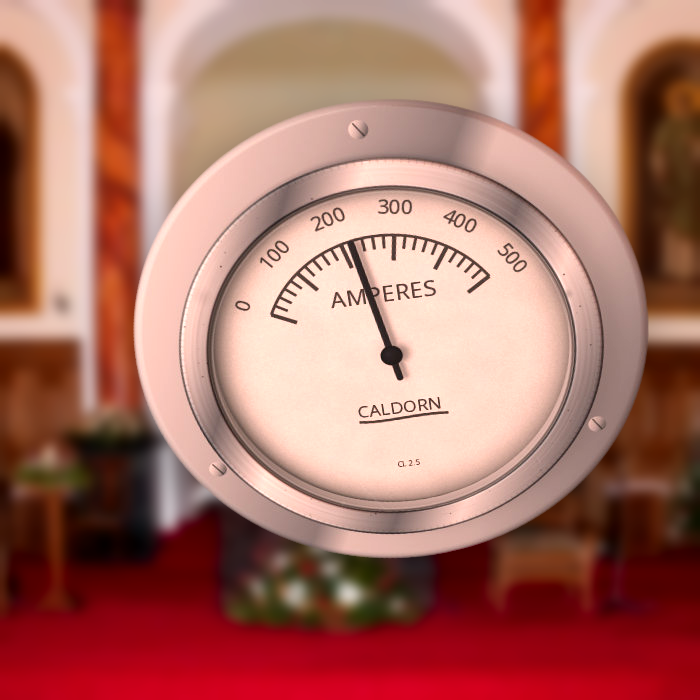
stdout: {"value": 220, "unit": "A"}
